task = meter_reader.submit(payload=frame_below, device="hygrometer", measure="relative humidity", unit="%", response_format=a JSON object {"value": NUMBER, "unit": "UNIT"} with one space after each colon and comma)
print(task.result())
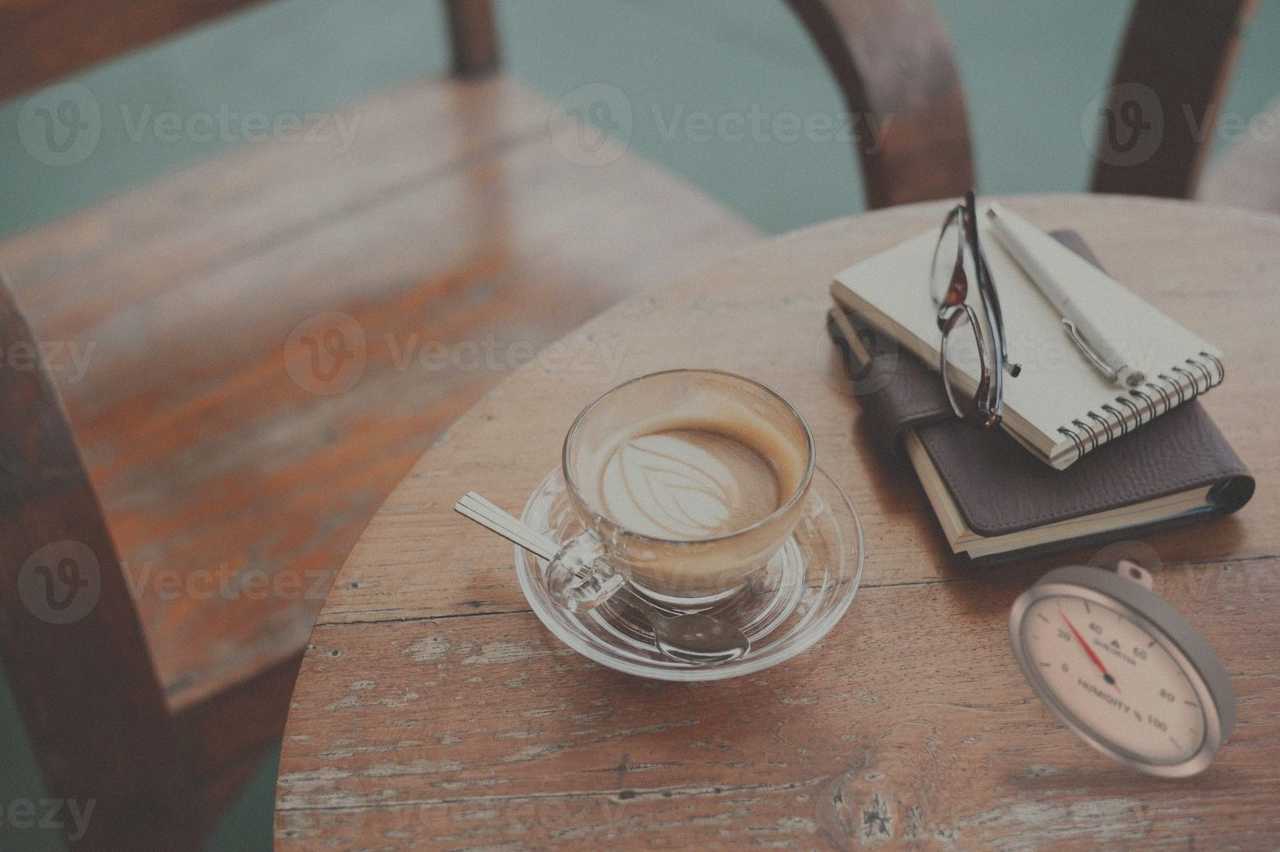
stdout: {"value": 30, "unit": "%"}
